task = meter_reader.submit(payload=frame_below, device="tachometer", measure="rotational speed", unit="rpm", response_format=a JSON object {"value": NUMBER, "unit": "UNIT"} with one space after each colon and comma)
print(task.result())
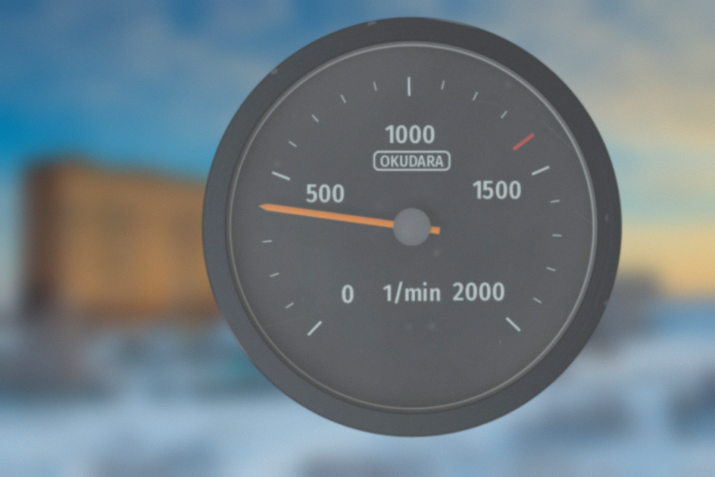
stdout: {"value": 400, "unit": "rpm"}
